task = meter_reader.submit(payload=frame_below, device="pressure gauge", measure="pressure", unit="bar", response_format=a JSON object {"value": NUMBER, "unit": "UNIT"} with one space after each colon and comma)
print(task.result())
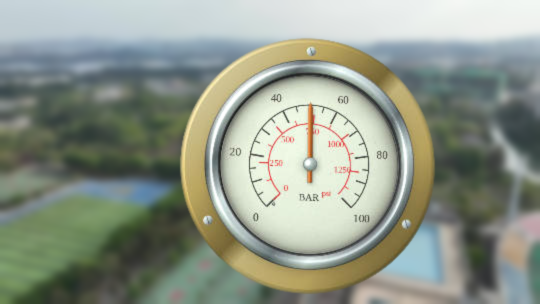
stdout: {"value": 50, "unit": "bar"}
